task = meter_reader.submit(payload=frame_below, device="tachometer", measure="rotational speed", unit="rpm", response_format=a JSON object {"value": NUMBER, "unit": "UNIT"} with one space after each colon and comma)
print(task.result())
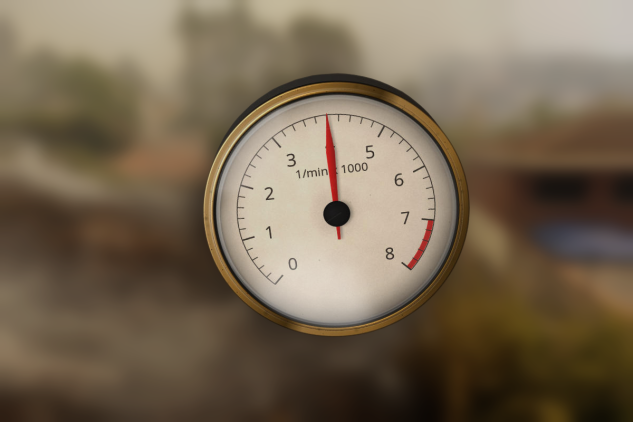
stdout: {"value": 4000, "unit": "rpm"}
